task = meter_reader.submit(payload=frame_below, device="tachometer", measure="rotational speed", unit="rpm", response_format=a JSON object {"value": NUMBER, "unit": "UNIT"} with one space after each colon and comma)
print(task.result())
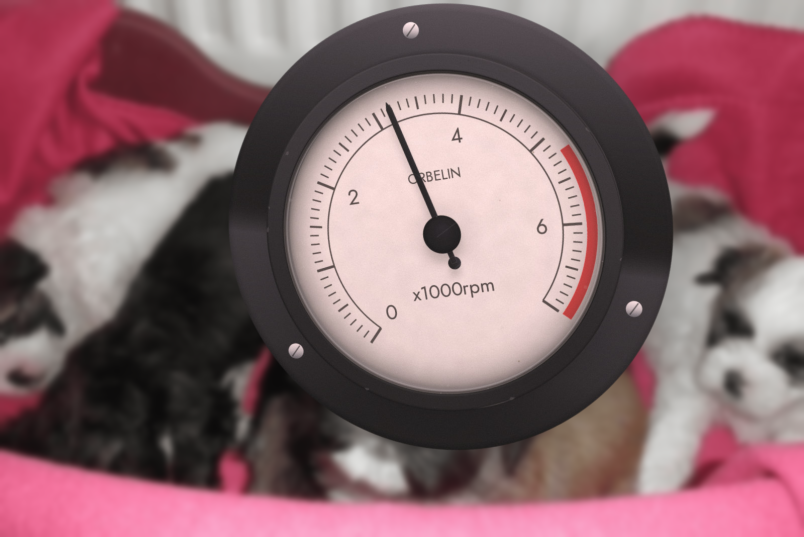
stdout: {"value": 3200, "unit": "rpm"}
